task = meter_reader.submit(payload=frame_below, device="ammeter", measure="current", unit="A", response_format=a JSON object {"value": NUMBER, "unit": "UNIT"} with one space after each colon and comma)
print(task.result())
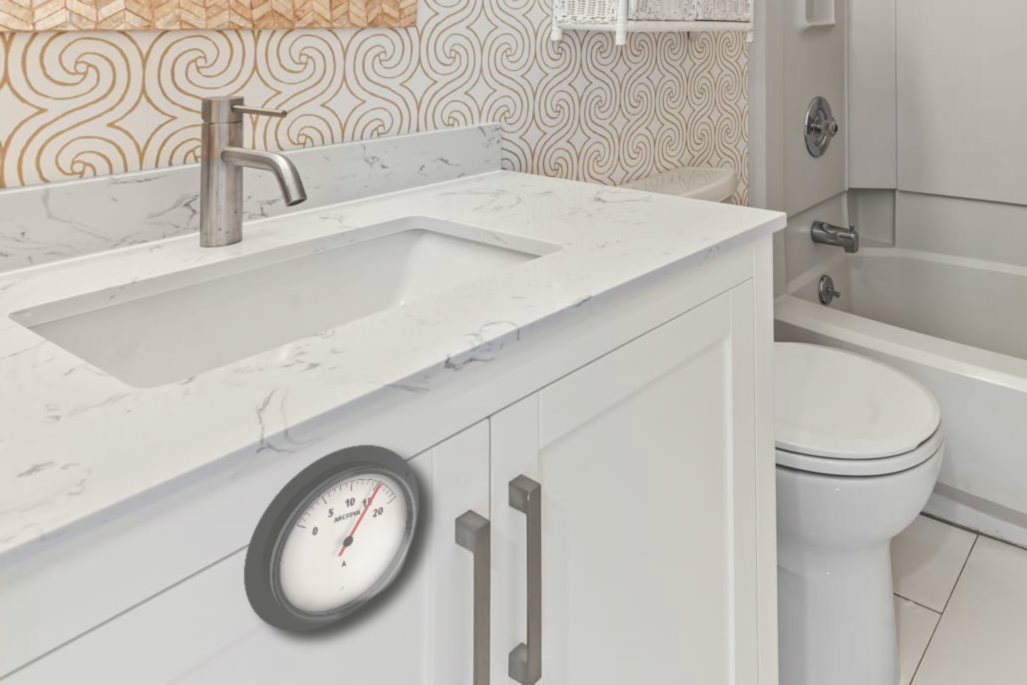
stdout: {"value": 15, "unit": "A"}
